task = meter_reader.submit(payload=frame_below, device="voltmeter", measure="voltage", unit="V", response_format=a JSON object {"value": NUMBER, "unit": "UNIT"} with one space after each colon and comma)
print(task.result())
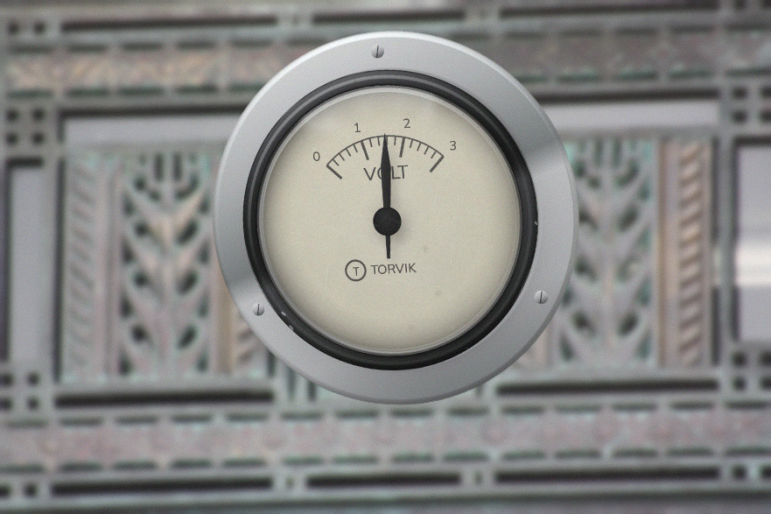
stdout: {"value": 1.6, "unit": "V"}
